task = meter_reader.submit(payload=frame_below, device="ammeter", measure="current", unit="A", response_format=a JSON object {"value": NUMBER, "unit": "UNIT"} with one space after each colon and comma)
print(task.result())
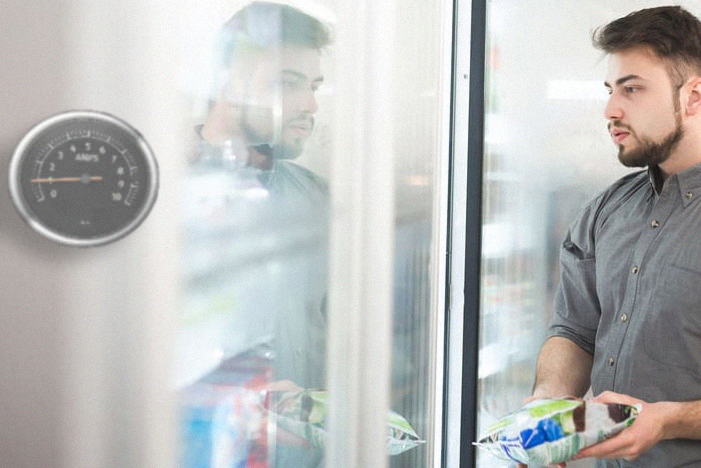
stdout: {"value": 1, "unit": "A"}
